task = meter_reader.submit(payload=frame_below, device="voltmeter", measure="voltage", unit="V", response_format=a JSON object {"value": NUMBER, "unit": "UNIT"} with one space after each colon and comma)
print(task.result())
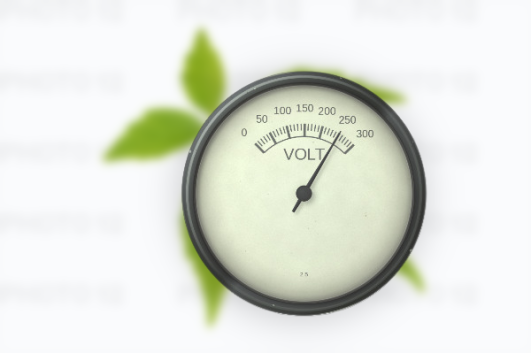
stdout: {"value": 250, "unit": "V"}
